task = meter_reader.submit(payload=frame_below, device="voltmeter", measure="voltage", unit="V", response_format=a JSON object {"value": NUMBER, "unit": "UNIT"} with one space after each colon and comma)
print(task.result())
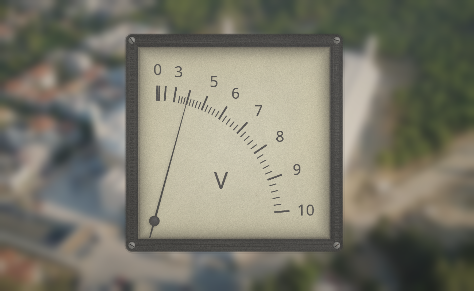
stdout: {"value": 4, "unit": "V"}
